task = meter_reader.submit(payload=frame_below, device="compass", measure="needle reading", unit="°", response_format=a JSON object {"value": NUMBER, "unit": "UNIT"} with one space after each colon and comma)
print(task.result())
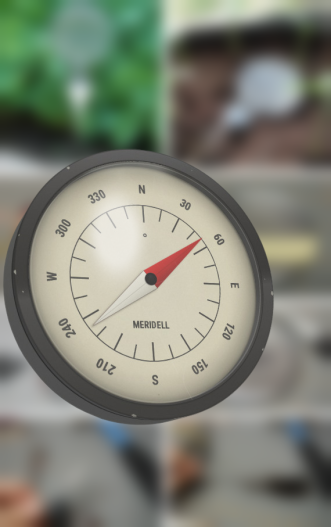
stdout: {"value": 52.5, "unit": "°"}
